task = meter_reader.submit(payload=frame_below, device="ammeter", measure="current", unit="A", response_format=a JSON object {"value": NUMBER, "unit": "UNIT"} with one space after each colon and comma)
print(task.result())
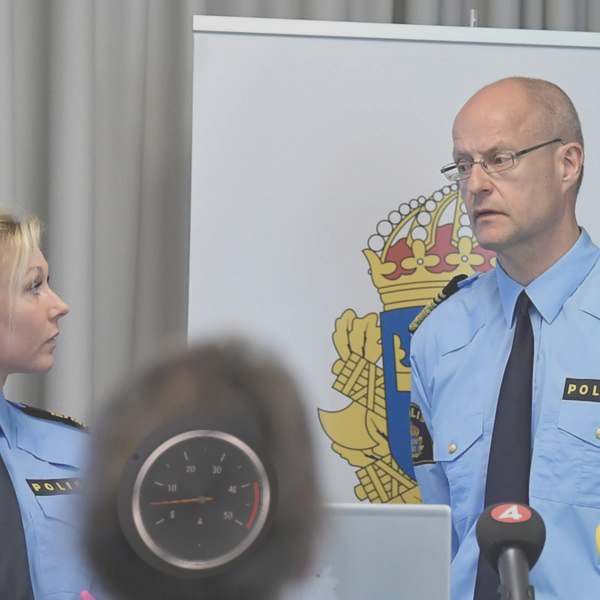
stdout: {"value": 5, "unit": "A"}
